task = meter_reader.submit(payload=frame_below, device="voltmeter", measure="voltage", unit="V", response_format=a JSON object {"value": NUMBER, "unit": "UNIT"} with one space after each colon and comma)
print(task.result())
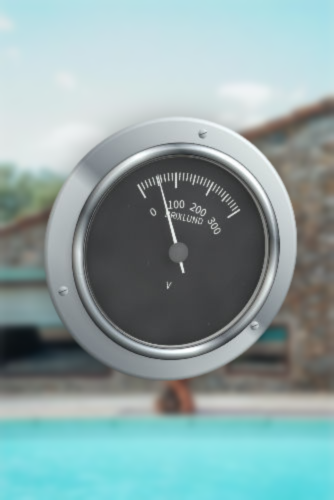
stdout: {"value": 50, "unit": "V"}
